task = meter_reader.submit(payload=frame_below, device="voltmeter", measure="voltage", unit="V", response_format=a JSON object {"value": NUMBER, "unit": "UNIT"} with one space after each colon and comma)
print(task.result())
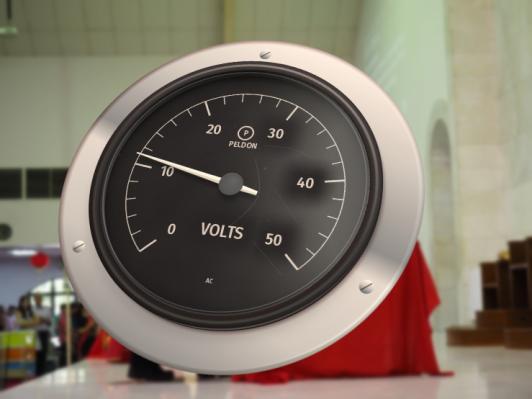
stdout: {"value": 11, "unit": "V"}
